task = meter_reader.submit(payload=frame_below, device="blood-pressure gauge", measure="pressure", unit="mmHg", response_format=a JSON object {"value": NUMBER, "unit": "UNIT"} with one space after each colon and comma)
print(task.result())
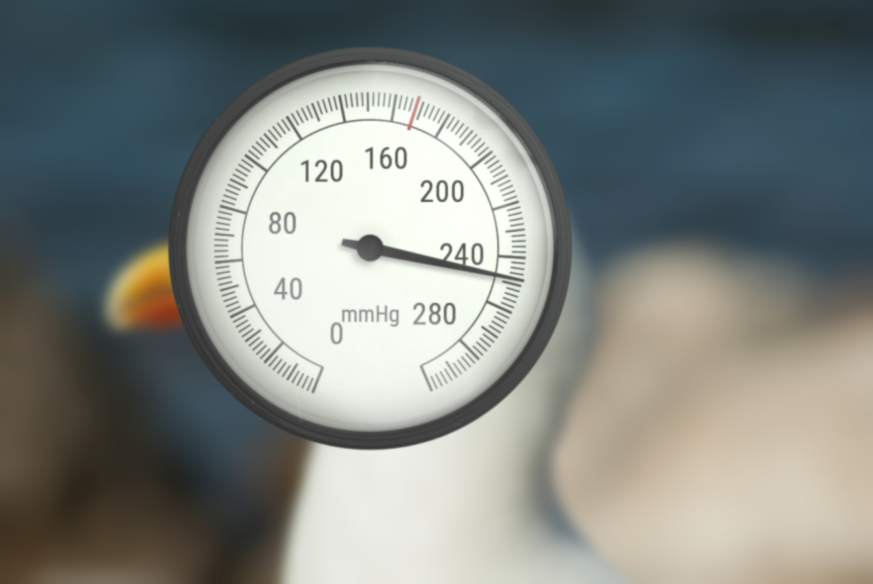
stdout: {"value": 248, "unit": "mmHg"}
